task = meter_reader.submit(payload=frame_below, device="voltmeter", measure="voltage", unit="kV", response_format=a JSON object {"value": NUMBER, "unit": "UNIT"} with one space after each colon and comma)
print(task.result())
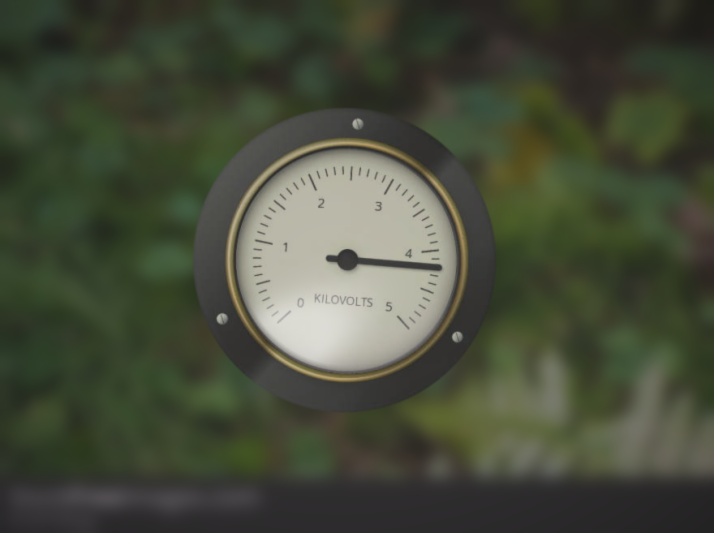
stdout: {"value": 4.2, "unit": "kV"}
